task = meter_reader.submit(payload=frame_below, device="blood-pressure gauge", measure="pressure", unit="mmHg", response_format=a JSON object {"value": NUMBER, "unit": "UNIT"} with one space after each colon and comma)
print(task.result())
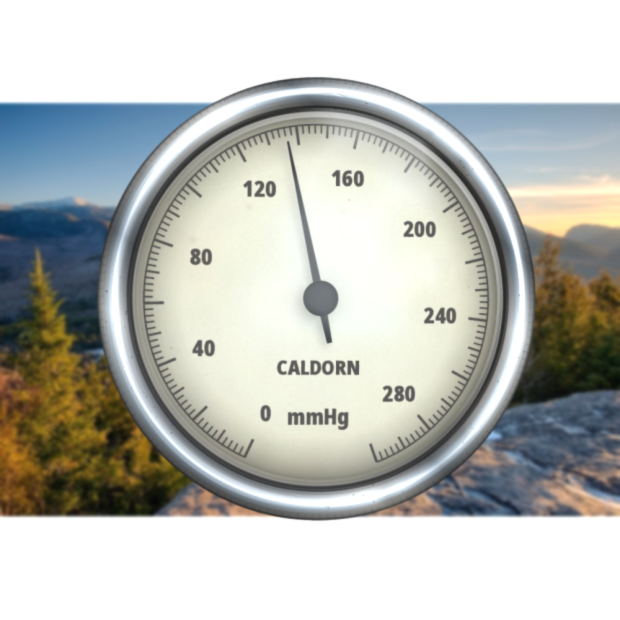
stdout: {"value": 136, "unit": "mmHg"}
